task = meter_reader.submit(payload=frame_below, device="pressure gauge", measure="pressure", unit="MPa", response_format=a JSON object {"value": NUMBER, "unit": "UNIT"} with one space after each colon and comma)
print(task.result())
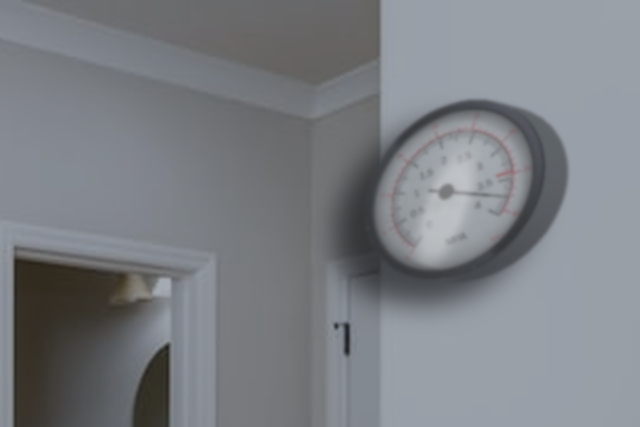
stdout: {"value": 3.75, "unit": "MPa"}
